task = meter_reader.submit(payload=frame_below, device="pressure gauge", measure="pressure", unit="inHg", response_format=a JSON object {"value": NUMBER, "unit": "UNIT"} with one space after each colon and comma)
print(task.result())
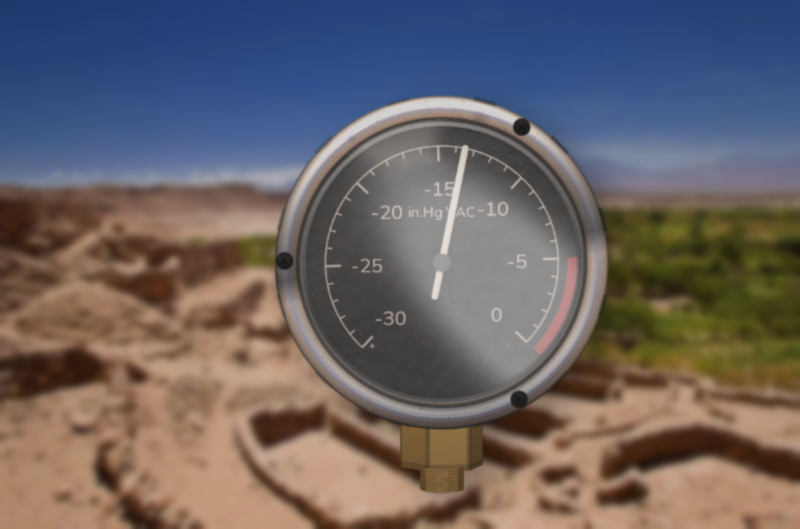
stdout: {"value": -13.5, "unit": "inHg"}
